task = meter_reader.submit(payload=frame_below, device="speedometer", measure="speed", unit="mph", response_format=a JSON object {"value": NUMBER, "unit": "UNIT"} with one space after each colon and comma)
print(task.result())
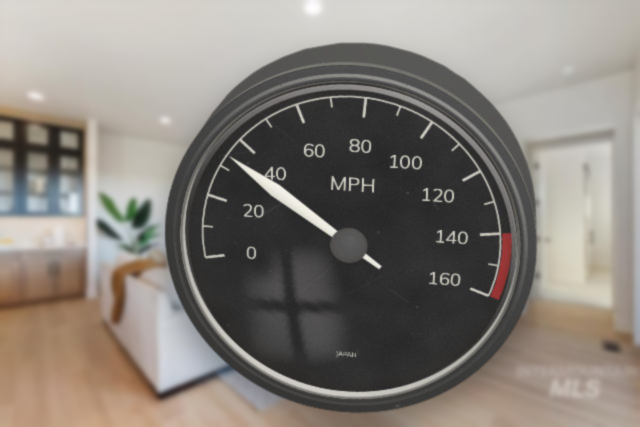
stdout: {"value": 35, "unit": "mph"}
